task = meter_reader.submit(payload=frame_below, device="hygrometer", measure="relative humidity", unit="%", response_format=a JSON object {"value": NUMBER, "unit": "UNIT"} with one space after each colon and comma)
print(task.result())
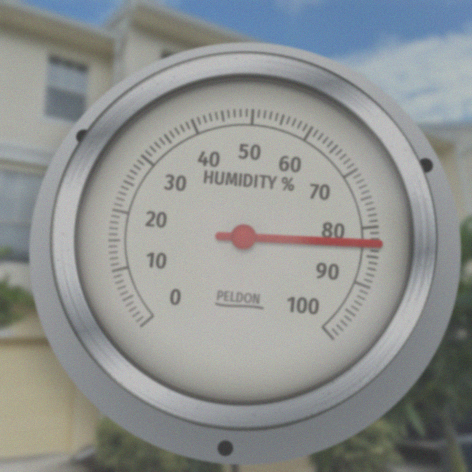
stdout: {"value": 83, "unit": "%"}
